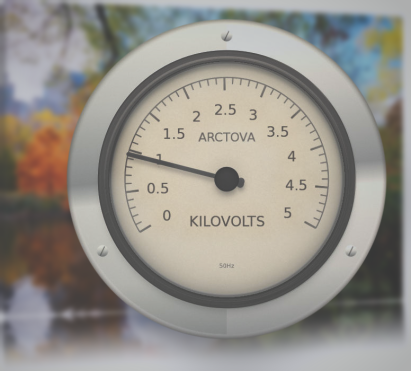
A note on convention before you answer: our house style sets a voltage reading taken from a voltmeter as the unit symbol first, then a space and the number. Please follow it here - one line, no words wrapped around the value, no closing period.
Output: kV 0.95
